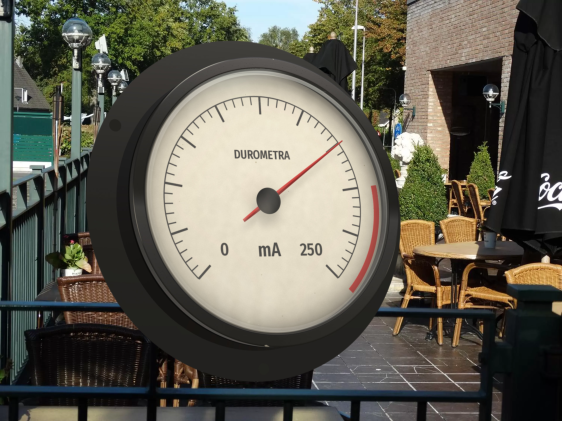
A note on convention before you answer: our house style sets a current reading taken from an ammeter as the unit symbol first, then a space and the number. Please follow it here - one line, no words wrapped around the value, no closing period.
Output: mA 175
